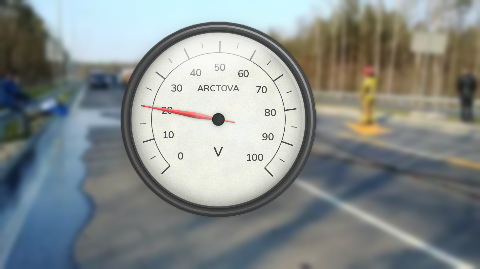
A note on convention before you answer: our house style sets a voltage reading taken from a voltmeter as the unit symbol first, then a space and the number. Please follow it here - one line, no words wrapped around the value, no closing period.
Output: V 20
